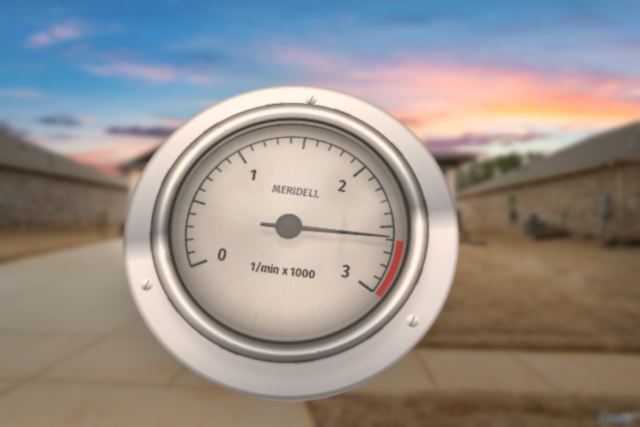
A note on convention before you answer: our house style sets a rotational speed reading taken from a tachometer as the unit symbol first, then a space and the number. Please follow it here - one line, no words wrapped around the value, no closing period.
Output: rpm 2600
